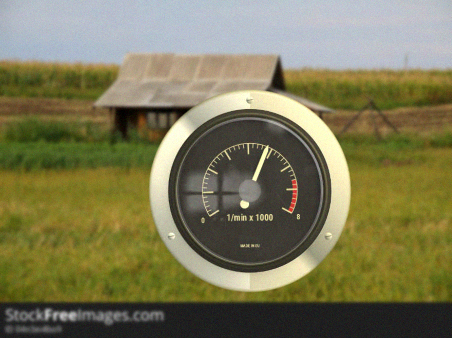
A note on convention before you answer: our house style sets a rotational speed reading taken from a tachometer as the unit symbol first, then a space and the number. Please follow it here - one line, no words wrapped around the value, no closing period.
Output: rpm 4800
